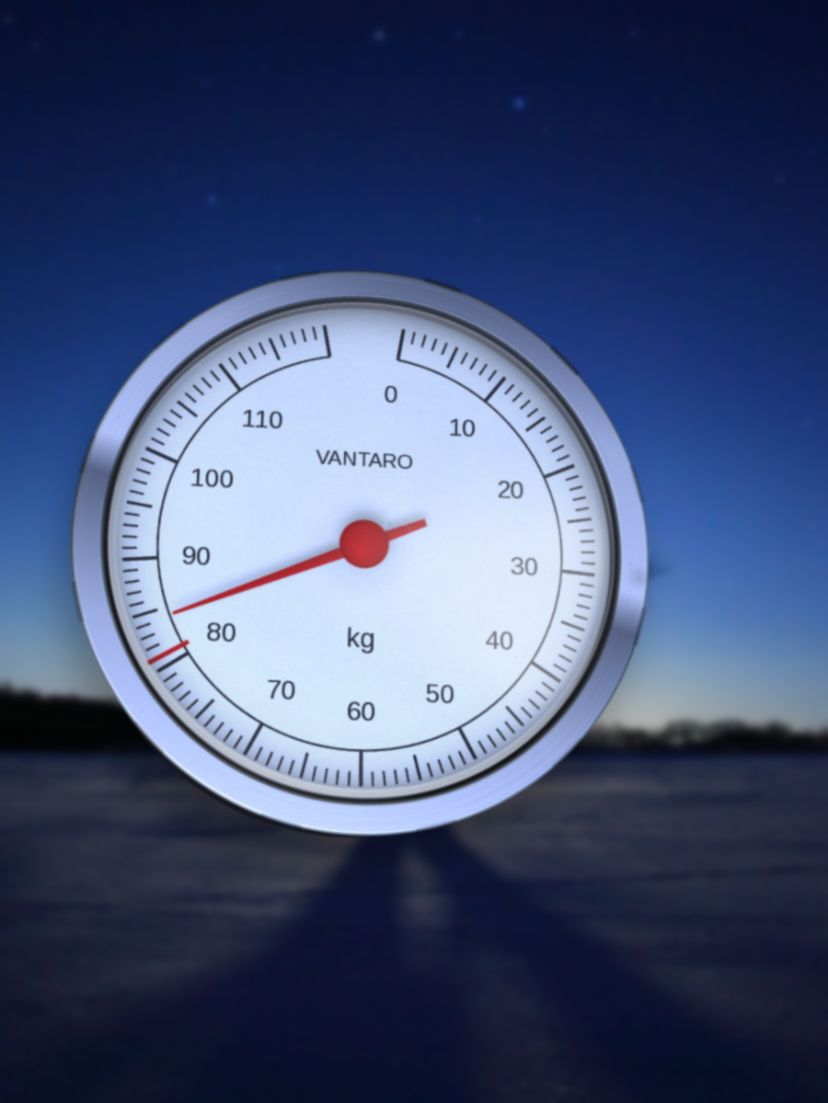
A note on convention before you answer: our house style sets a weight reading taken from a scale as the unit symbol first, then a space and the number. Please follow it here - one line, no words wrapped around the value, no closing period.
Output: kg 84
